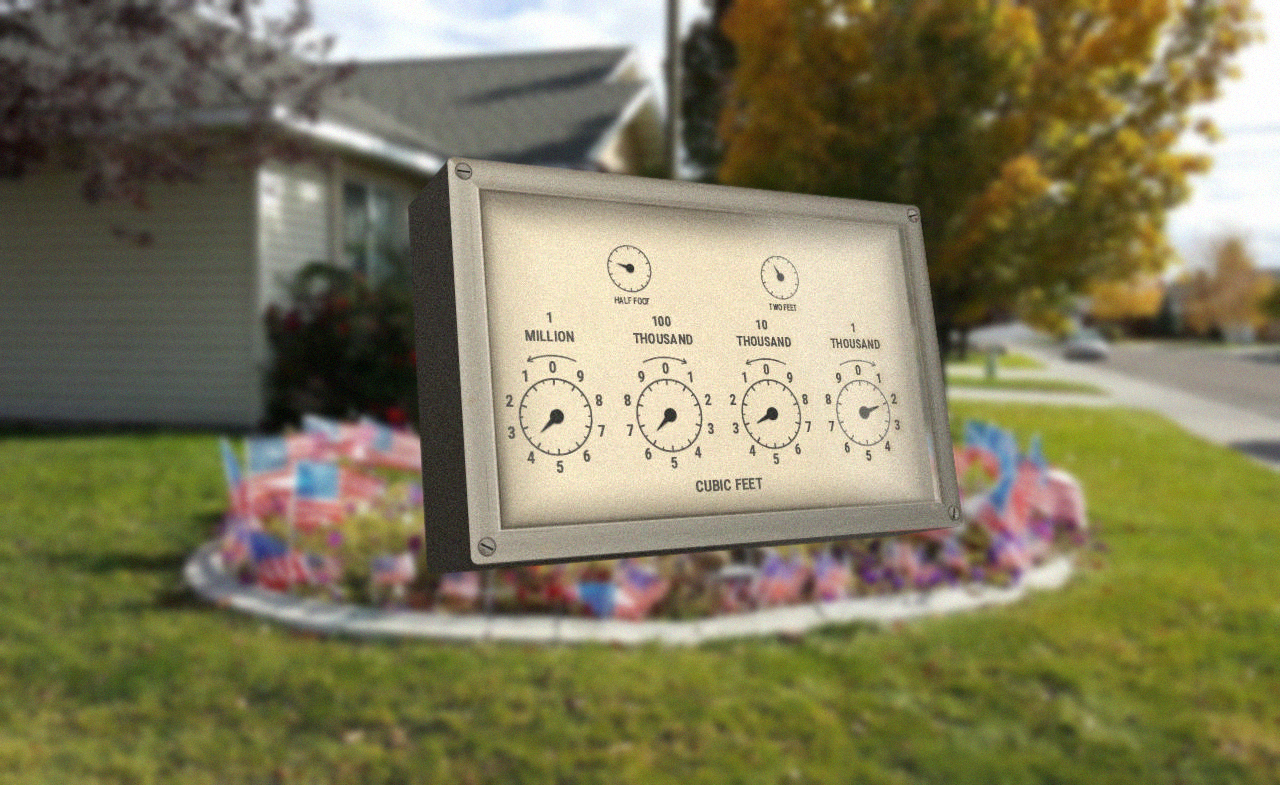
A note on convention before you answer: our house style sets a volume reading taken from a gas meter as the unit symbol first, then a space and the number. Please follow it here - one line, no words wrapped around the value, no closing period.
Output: ft³ 363200
